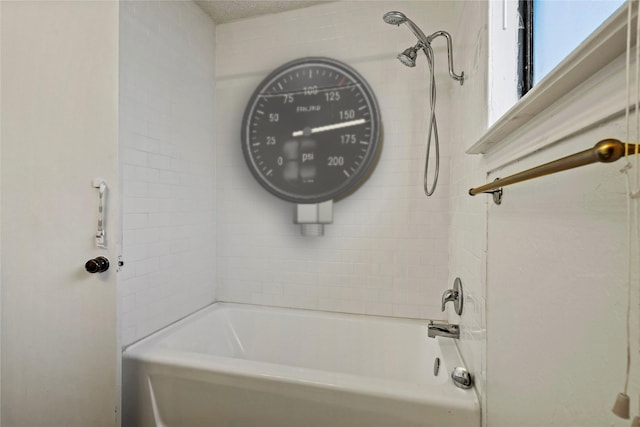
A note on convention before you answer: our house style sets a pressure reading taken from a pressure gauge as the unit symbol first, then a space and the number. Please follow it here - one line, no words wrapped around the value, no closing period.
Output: psi 160
